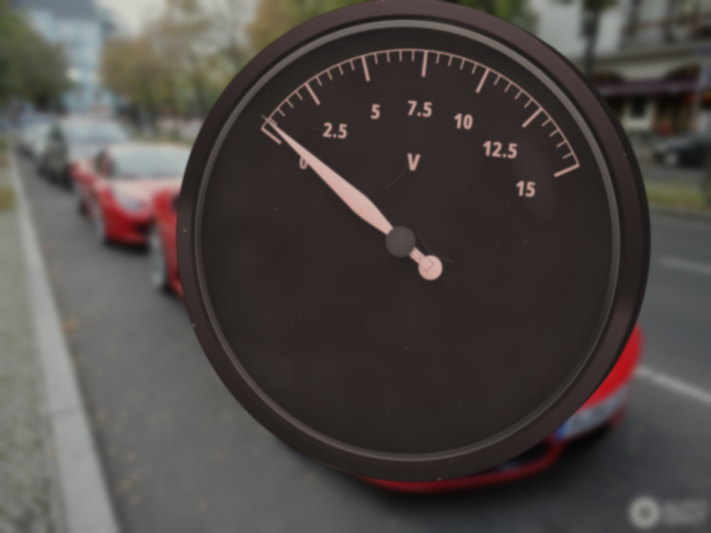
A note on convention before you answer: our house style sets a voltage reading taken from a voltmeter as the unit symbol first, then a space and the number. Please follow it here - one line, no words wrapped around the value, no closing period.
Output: V 0.5
